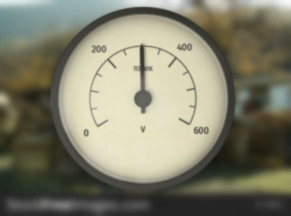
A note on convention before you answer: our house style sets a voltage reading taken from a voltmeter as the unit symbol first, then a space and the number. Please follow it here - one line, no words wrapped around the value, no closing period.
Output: V 300
